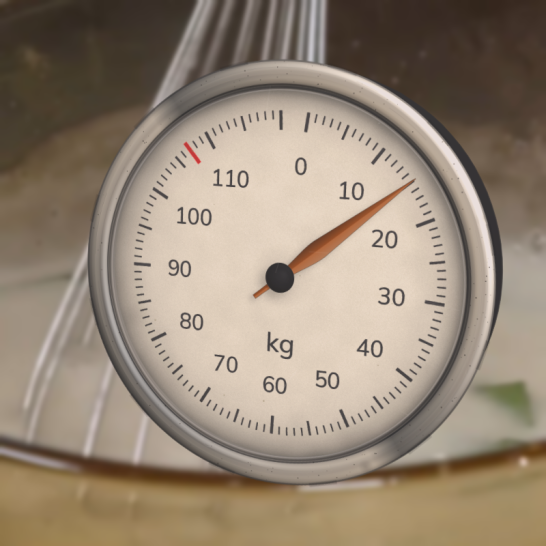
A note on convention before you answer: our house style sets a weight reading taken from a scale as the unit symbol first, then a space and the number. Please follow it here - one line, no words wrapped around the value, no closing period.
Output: kg 15
